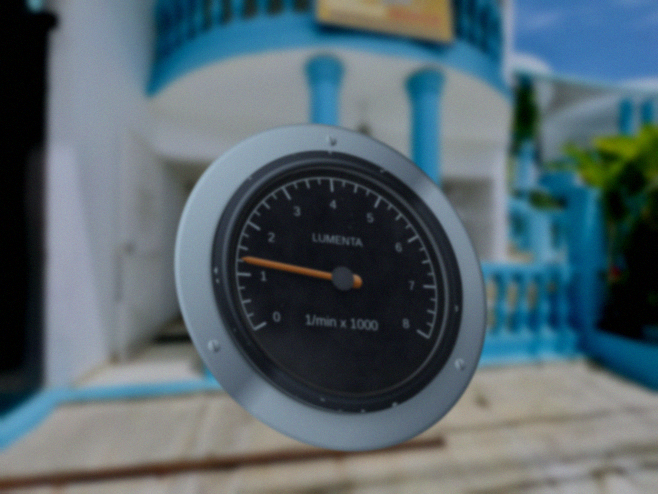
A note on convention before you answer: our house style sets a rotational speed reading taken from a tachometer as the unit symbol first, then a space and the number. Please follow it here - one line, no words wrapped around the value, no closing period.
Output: rpm 1250
